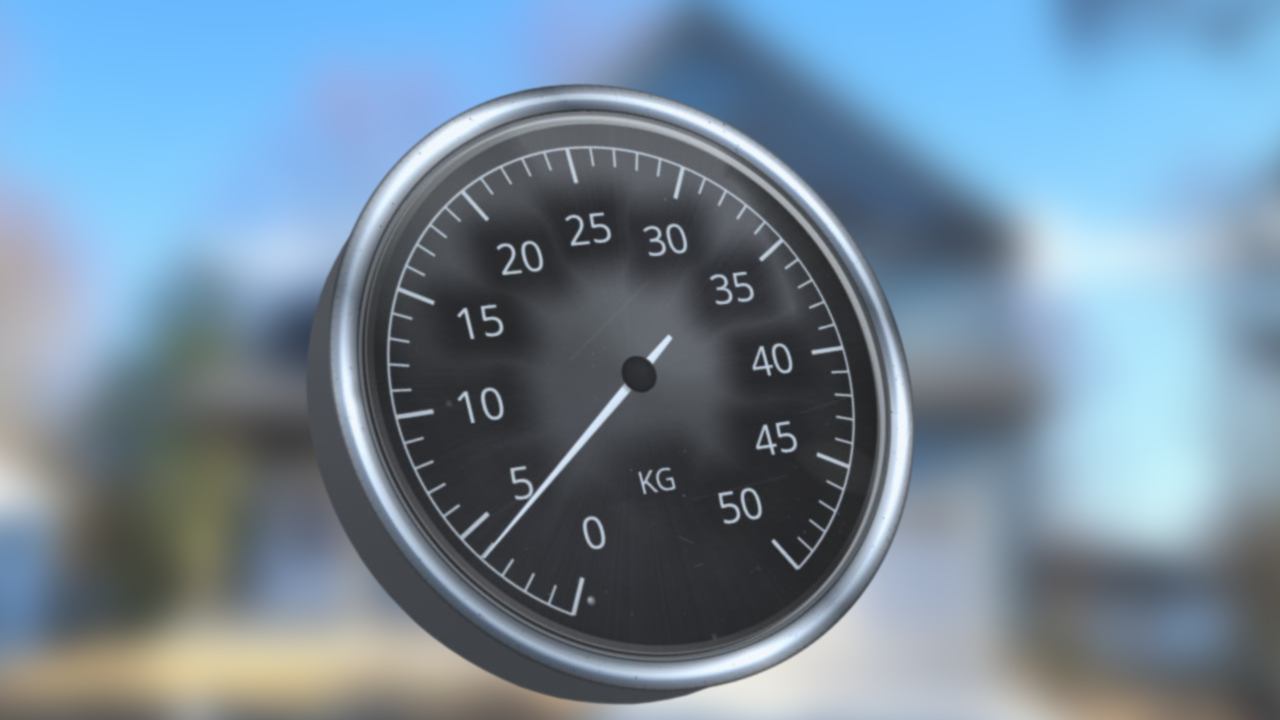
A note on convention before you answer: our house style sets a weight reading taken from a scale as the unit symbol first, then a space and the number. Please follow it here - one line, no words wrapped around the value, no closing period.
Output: kg 4
